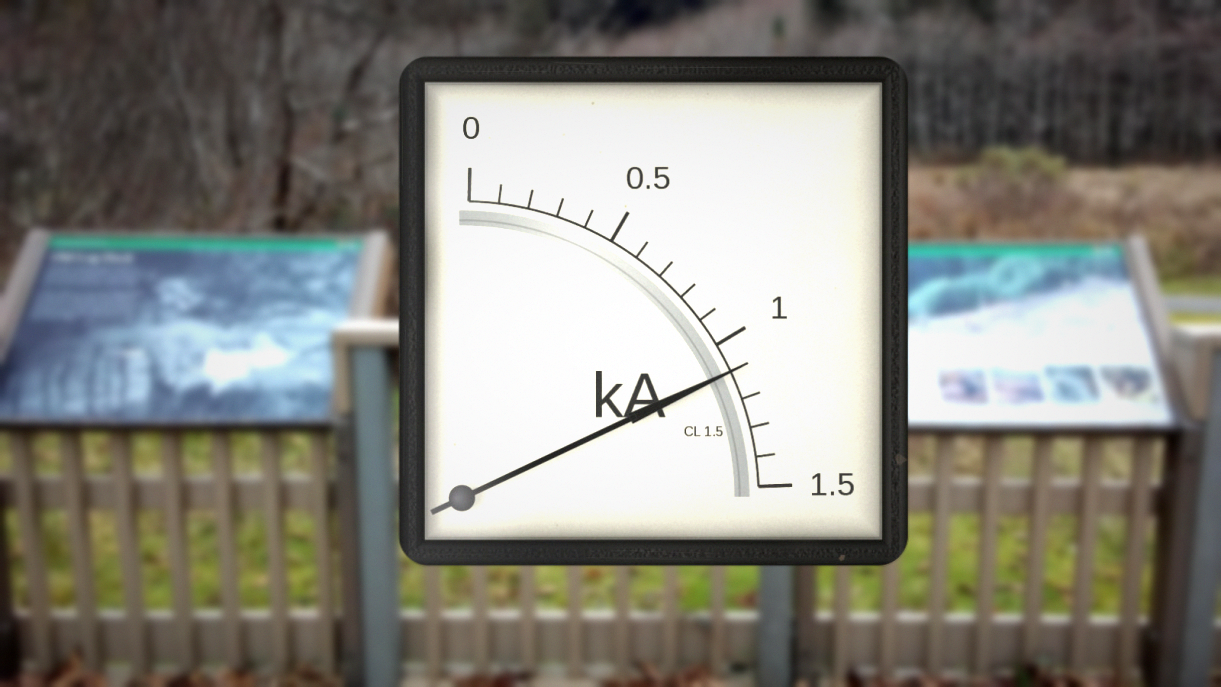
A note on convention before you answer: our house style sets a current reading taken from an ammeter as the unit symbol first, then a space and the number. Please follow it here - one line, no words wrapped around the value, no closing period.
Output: kA 1.1
